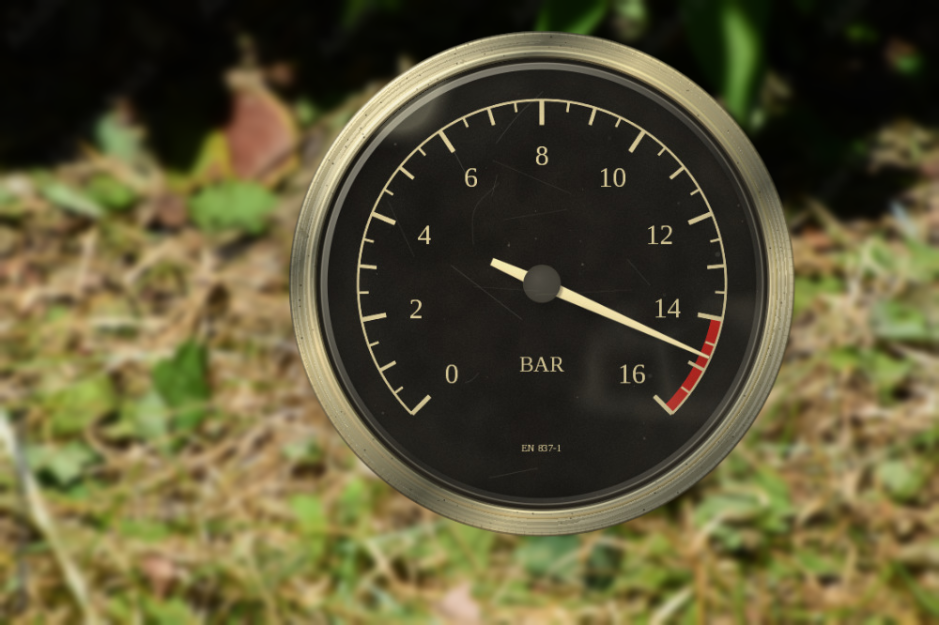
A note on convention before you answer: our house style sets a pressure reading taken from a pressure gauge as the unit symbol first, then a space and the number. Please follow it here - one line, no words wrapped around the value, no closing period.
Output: bar 14.75
